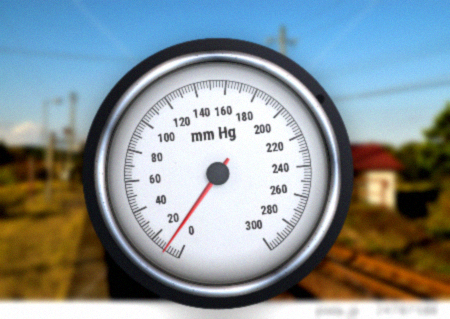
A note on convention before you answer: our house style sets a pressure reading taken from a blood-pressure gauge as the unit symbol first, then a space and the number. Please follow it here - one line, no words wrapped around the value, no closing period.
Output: mmHg 10
